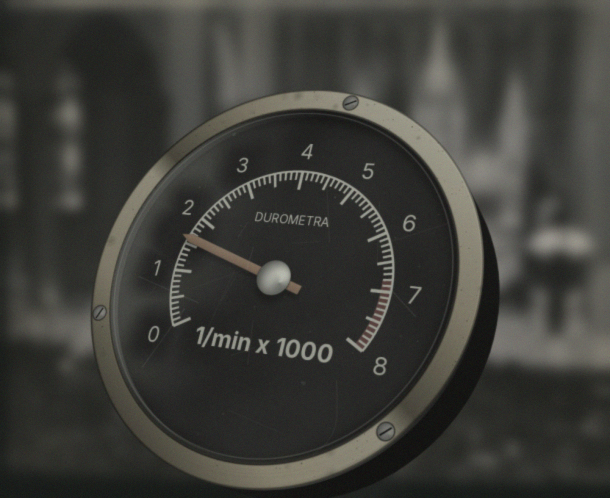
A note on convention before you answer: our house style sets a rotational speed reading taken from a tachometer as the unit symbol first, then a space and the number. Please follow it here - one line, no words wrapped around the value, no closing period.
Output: rpm 1600
